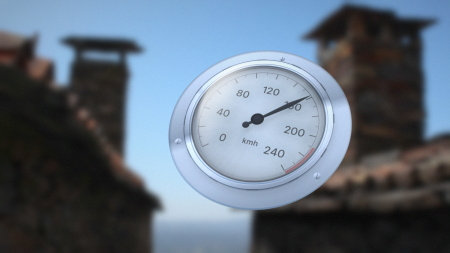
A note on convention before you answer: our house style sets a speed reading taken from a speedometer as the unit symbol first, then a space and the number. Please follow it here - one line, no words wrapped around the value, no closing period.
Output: km/h 160
